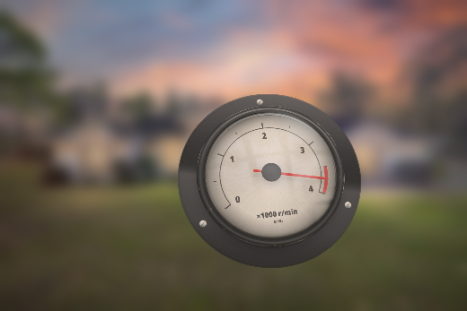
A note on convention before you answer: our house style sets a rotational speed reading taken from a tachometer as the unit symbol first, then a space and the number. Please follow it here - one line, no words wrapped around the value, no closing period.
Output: rpm 3750
